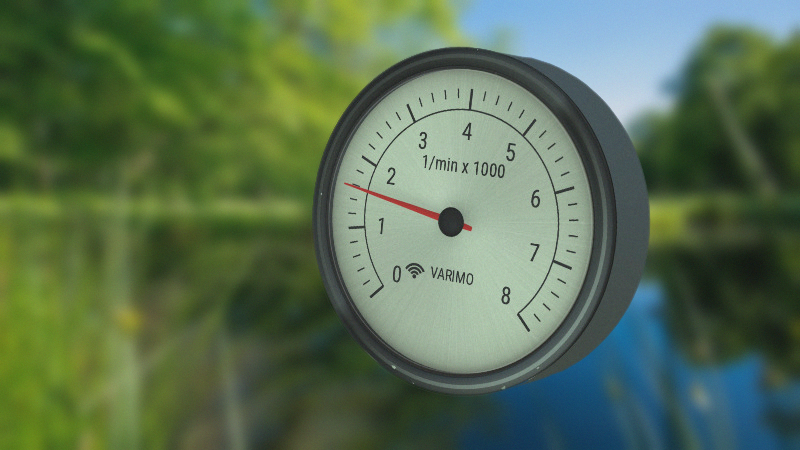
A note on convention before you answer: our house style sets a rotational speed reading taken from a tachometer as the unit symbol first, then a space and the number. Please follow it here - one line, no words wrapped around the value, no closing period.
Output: rpm 1600
